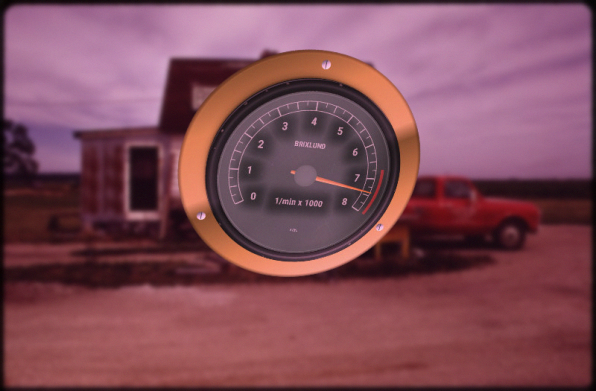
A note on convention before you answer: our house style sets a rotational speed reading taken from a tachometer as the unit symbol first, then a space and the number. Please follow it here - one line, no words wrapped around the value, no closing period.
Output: rpm 7375
